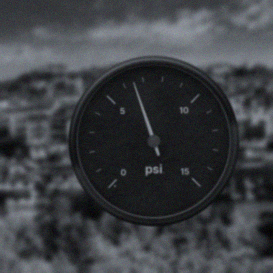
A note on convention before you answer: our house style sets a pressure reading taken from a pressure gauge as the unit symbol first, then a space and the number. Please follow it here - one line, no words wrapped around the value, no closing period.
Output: psi 6.5
